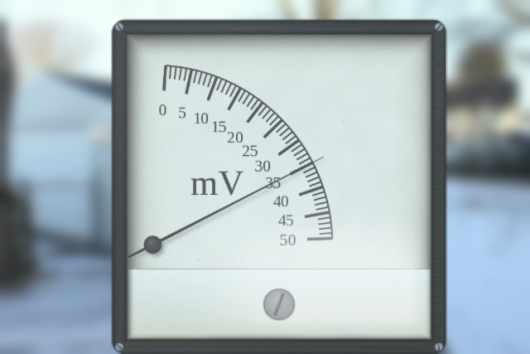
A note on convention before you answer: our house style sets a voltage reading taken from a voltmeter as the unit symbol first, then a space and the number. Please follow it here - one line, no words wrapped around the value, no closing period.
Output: mV 35
